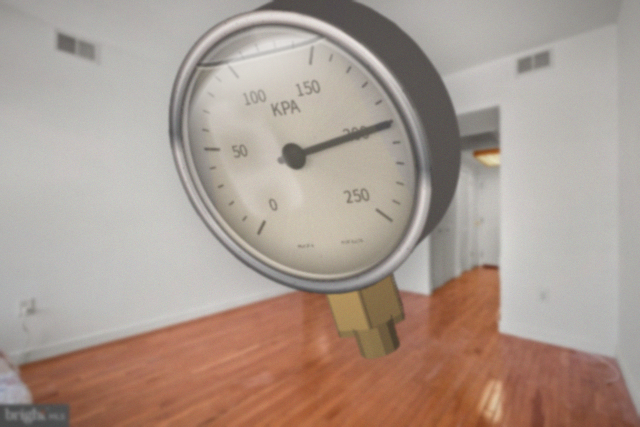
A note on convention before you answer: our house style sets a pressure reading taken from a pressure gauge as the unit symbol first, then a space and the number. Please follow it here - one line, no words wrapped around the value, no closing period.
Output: kPa 200
